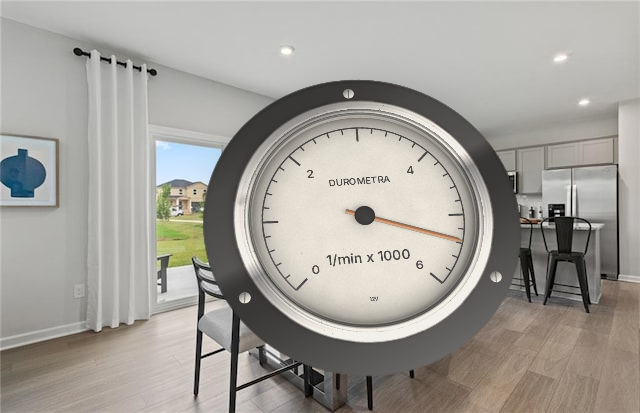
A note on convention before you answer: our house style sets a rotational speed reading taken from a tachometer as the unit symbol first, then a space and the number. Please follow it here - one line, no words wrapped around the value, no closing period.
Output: rpm 5400
